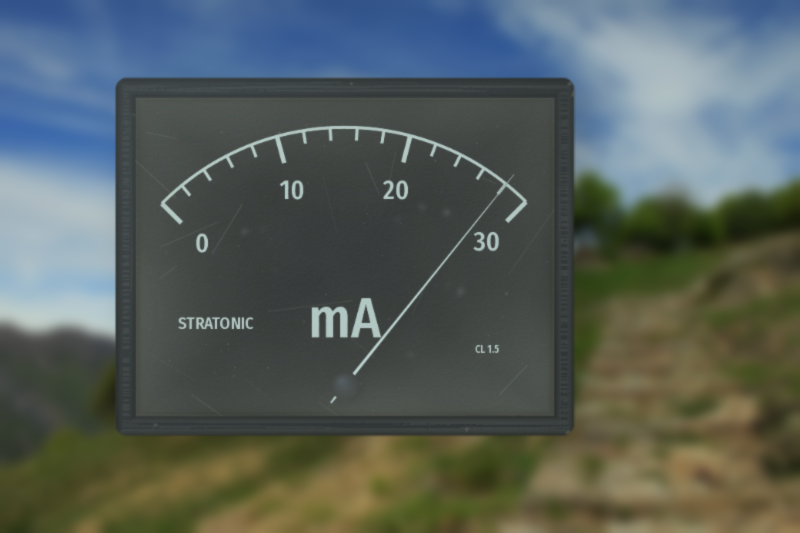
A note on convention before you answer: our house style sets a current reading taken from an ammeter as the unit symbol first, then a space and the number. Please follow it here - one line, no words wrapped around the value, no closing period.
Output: mA 28
